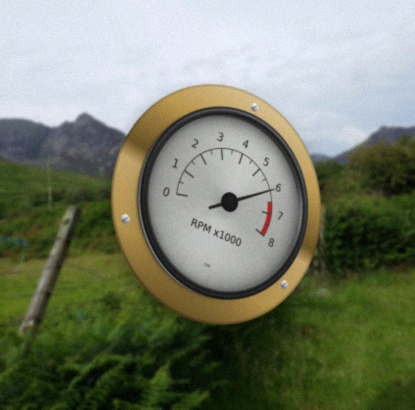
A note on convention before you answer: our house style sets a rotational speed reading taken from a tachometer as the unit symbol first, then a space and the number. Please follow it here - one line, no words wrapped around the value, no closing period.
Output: rpm 6000
